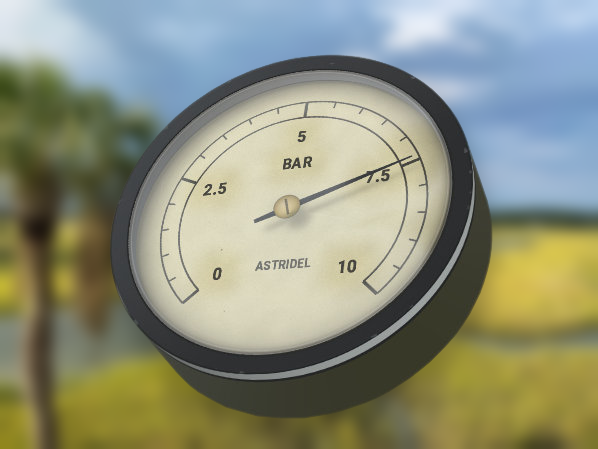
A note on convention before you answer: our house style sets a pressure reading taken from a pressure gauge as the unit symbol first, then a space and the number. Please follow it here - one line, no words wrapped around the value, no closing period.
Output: bar 7.5
